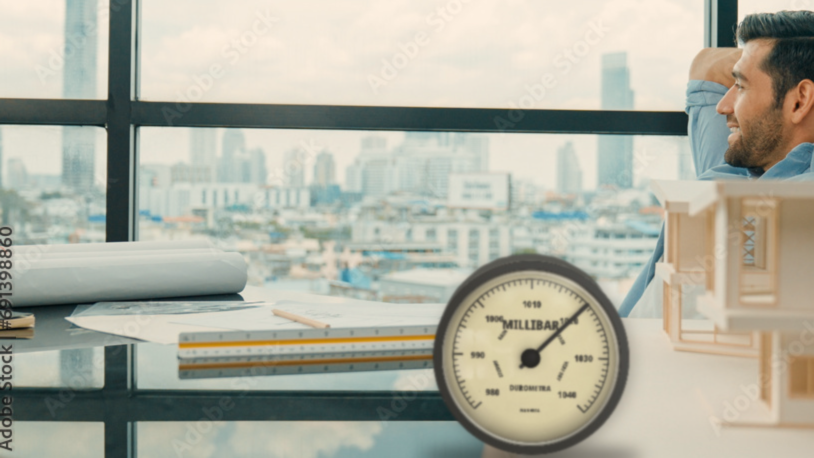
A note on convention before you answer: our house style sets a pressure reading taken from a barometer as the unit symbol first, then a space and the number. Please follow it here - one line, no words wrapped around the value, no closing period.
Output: mbar 1020
